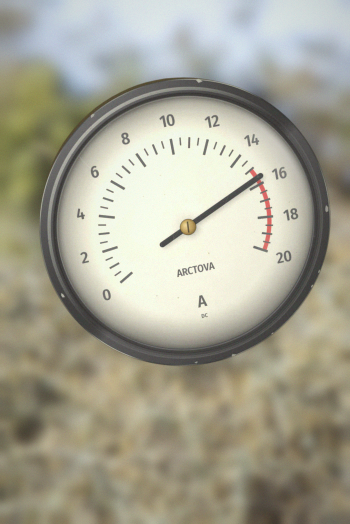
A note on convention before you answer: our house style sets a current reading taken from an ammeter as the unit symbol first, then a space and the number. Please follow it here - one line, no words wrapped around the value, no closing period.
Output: A 15.5
